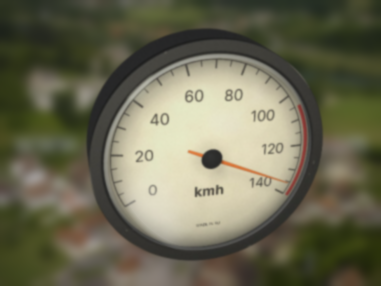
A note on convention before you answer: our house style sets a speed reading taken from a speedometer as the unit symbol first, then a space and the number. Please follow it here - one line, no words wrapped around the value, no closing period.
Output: km/h 135
